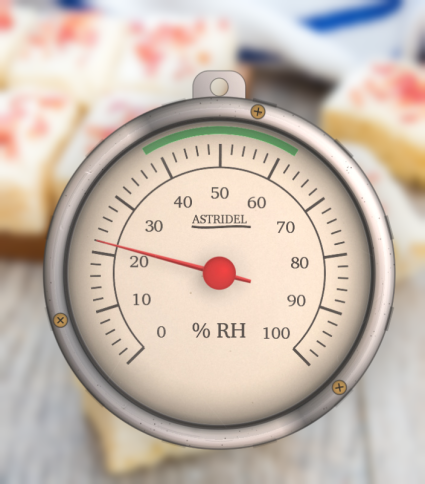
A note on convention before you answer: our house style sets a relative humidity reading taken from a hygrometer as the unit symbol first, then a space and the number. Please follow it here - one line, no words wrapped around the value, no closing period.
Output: % 22
